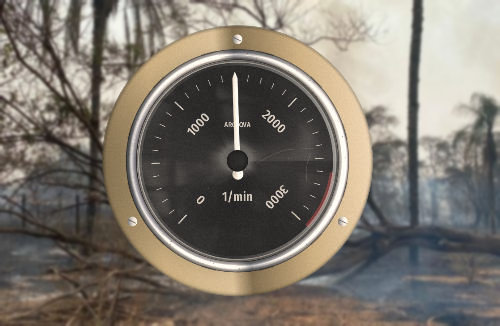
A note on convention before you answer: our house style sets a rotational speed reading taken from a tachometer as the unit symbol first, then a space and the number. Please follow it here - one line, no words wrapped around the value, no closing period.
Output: rpm 1500
